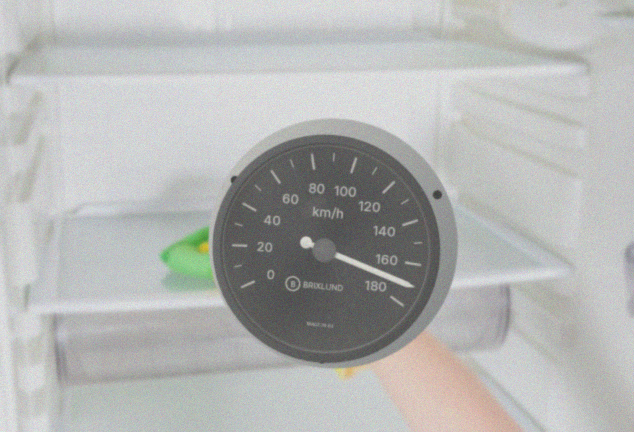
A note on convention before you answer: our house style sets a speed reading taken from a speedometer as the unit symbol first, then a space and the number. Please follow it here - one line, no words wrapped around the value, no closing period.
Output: km/h 170
